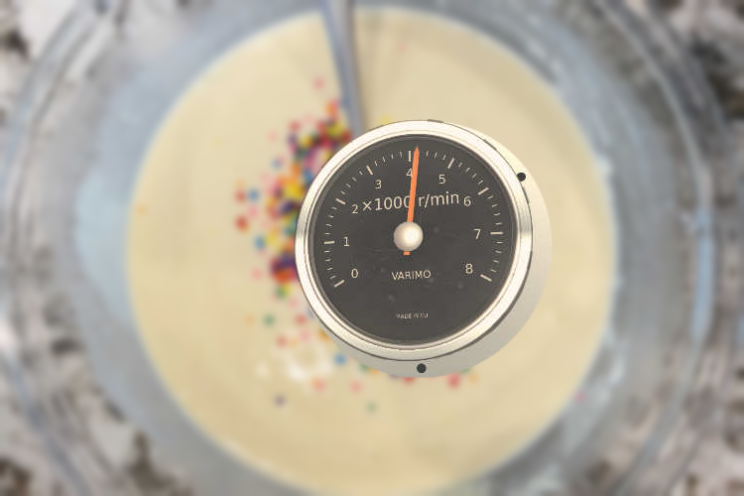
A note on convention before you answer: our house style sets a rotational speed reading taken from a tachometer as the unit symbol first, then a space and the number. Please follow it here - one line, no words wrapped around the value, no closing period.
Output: rpm 4200
